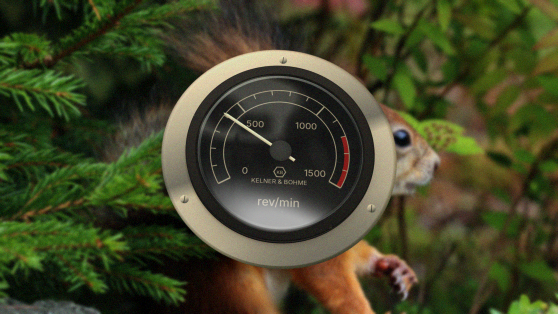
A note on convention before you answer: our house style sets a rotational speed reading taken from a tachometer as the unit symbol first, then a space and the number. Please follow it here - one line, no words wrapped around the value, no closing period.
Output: rpm 400
